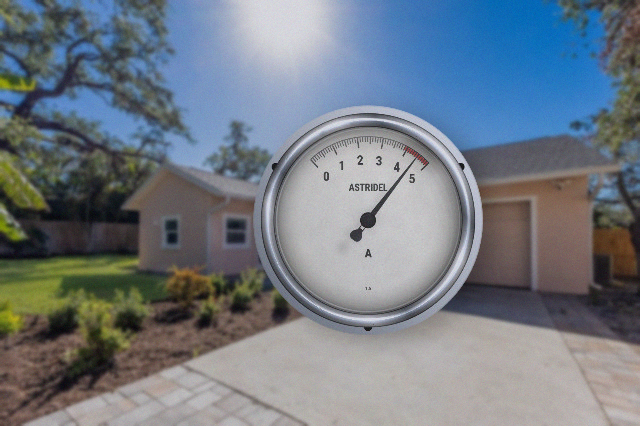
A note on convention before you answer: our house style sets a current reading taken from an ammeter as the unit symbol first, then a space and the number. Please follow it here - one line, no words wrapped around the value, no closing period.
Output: A 4.5
